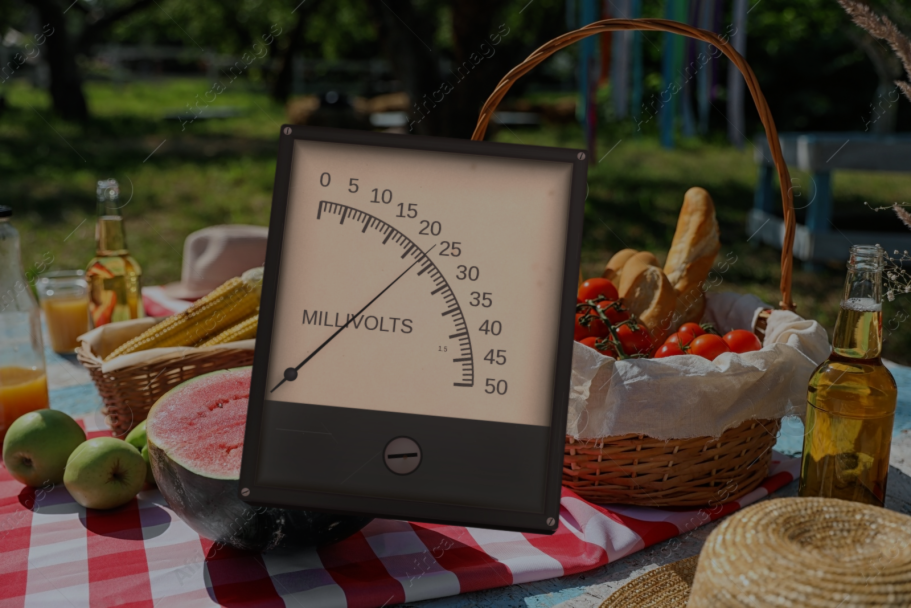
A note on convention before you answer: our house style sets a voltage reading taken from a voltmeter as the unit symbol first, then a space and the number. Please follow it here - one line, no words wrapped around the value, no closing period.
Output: mV 23
